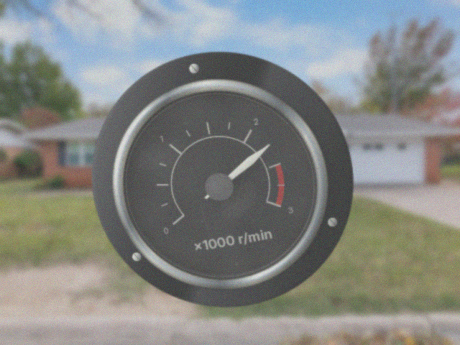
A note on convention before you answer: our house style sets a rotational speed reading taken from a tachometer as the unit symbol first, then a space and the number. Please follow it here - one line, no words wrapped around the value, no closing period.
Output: rpm 2250
